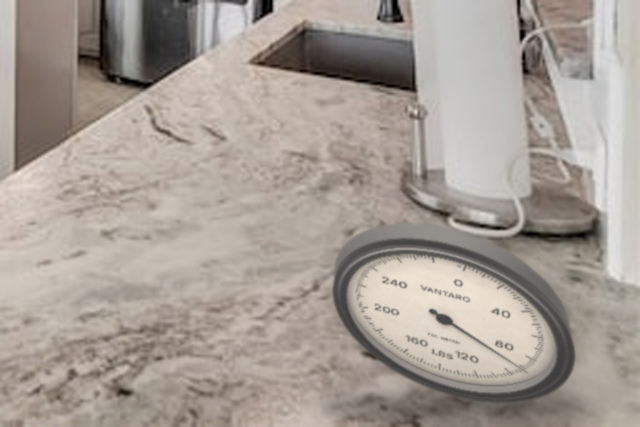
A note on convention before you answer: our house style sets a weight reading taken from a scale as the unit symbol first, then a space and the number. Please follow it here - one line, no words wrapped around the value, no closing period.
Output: lb 90
